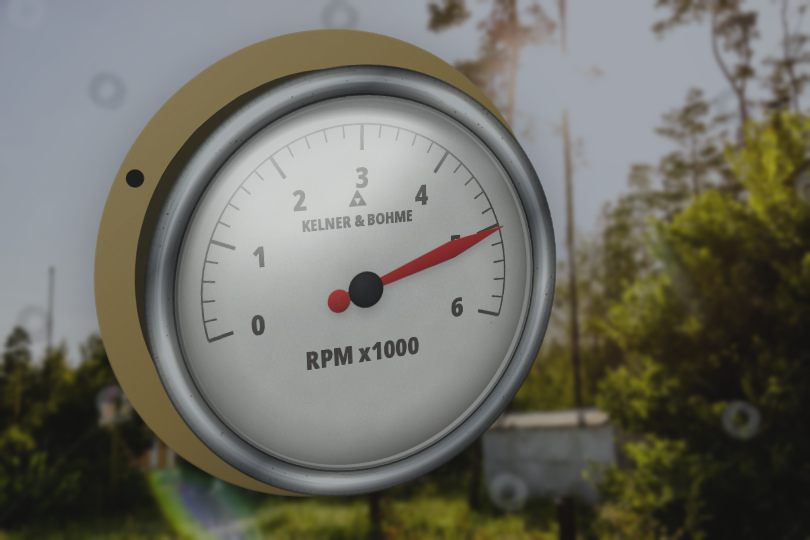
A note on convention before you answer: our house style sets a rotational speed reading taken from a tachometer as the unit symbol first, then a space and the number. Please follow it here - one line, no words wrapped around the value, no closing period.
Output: rpm 5000
